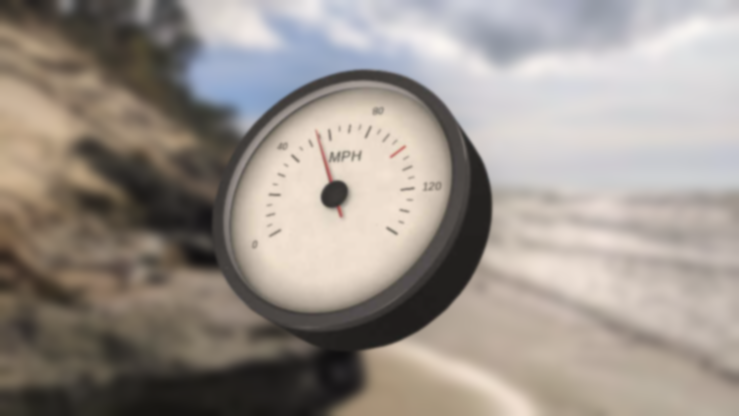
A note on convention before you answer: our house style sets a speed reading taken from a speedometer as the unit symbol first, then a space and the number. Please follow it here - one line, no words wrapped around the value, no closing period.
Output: mph 55
